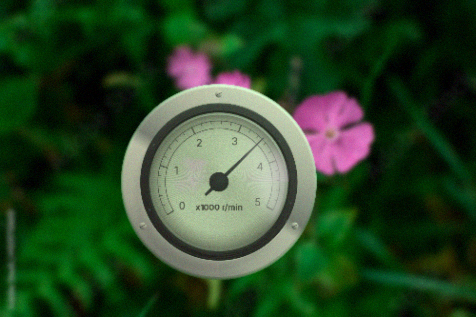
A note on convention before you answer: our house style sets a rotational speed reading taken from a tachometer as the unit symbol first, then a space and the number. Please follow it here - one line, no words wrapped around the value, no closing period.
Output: rpm 3500
